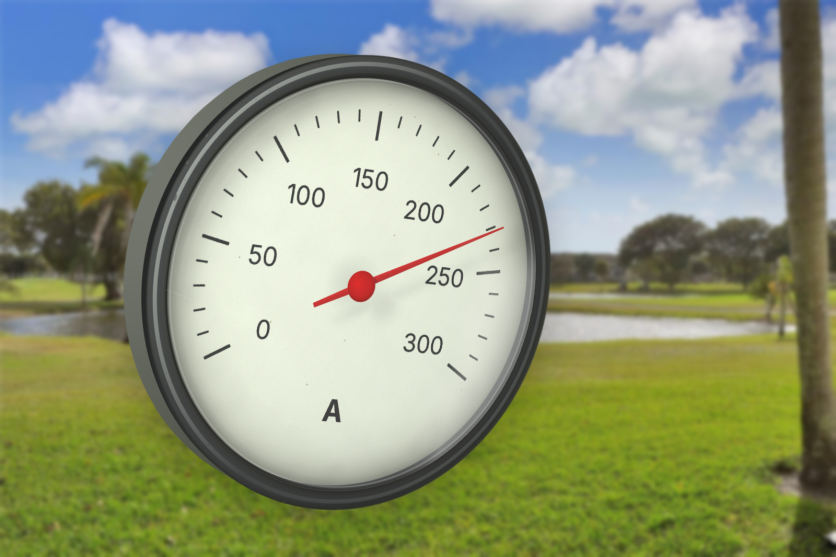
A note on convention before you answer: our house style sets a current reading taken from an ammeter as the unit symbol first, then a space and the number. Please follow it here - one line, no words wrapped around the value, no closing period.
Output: A 230
